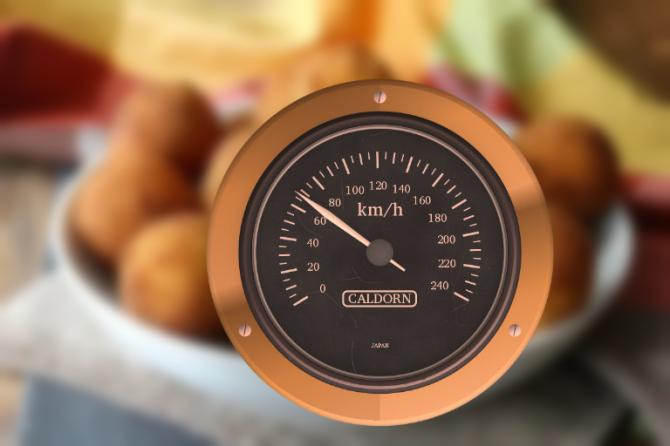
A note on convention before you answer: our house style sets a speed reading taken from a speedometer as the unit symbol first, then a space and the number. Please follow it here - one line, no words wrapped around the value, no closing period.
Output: km/h 67.5
